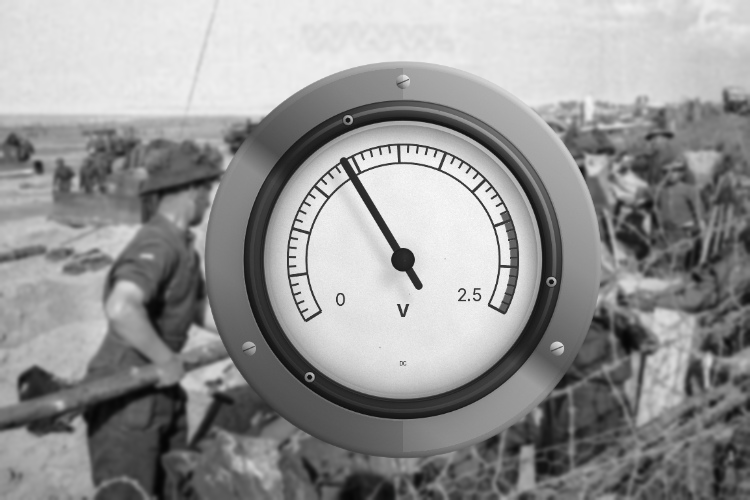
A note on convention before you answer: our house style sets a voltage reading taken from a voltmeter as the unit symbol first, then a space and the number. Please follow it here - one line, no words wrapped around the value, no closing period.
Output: V 0.95
